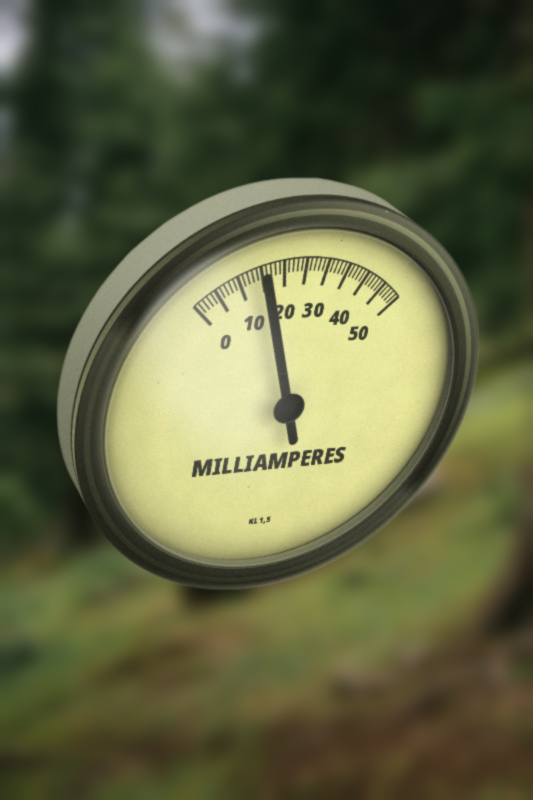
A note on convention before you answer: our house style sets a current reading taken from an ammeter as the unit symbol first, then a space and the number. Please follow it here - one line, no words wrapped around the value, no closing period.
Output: mA 15
